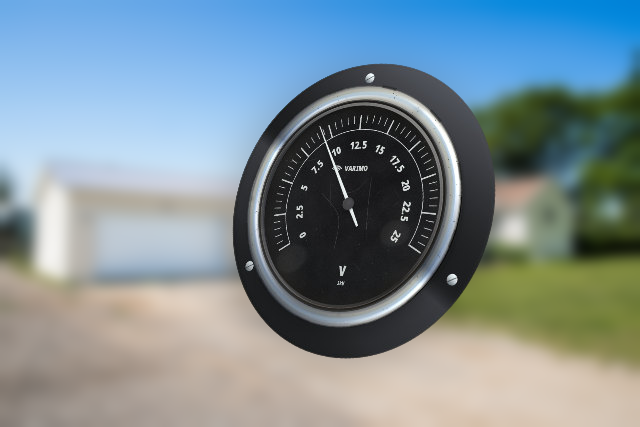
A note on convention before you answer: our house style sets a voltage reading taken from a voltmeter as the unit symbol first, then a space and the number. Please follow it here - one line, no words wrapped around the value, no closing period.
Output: V 9.5
